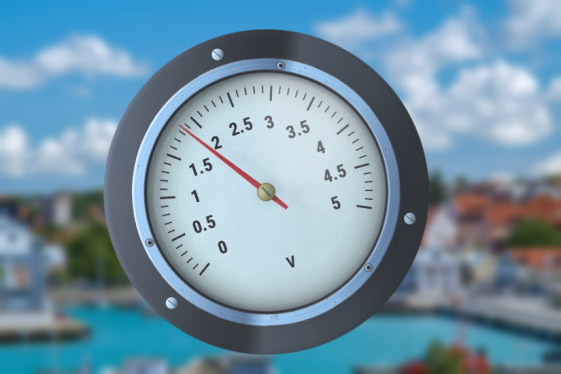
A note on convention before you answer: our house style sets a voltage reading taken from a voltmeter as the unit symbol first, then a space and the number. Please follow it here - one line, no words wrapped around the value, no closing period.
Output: V 1.85
